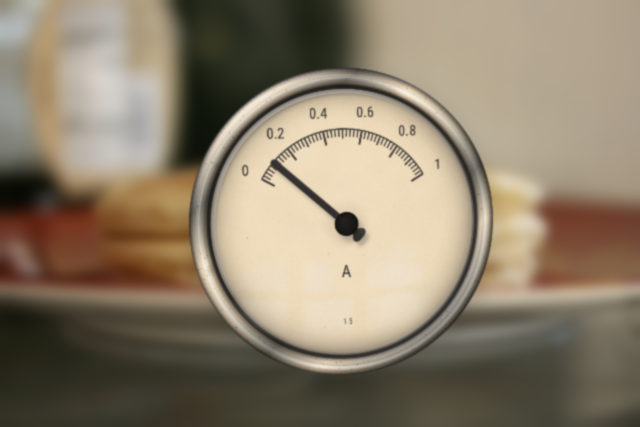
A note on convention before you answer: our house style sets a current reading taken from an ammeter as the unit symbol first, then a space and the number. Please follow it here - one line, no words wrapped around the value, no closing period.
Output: A 0.1
